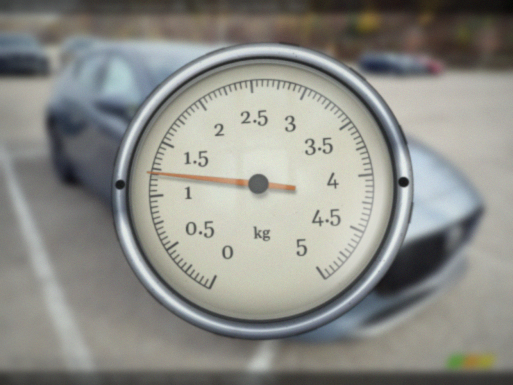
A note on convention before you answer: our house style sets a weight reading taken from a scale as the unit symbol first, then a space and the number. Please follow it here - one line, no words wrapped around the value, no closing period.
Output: kg 1.2
